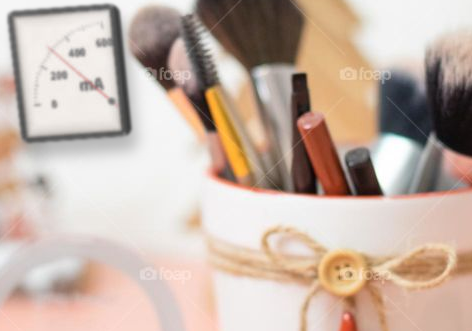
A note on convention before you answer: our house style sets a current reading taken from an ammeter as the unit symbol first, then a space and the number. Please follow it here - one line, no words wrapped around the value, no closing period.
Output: mA 300
